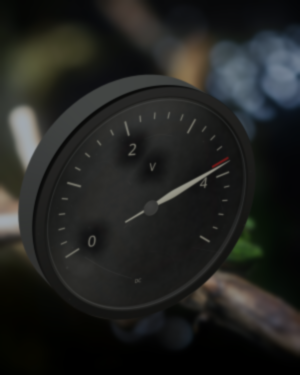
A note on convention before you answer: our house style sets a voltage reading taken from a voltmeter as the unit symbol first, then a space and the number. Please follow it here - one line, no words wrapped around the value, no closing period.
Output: V 3.8
